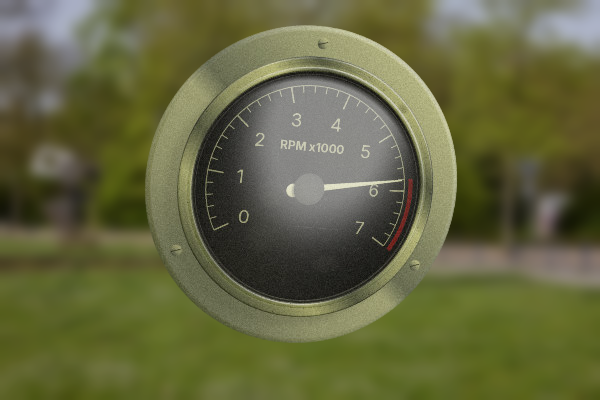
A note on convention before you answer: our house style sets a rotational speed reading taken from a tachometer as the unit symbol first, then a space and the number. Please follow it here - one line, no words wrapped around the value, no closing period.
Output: rpm 5800
